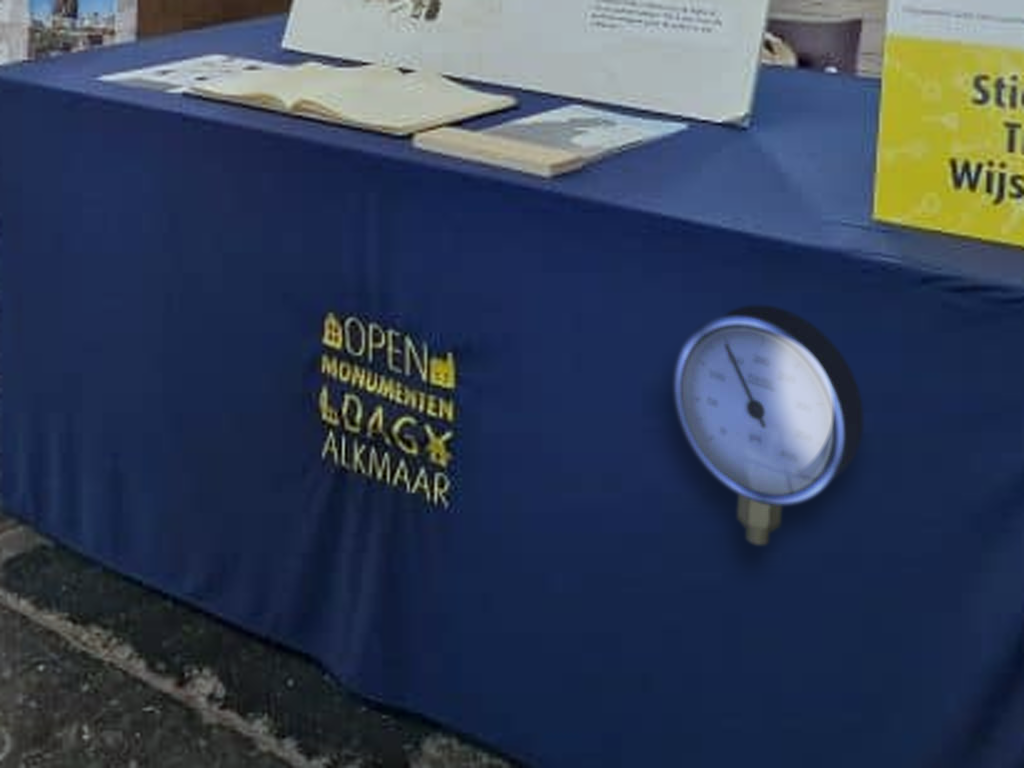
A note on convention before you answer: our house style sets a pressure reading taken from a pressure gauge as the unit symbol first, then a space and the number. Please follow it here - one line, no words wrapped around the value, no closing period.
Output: psi 150
